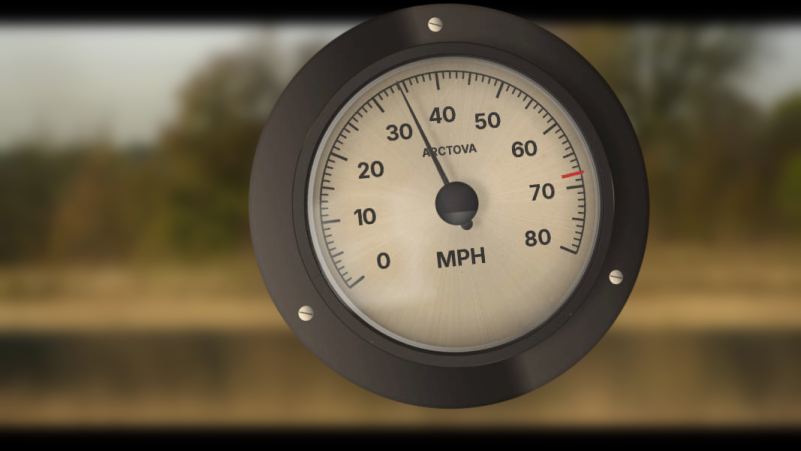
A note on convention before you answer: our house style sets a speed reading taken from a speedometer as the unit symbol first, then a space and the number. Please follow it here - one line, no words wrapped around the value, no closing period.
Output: mph 34
